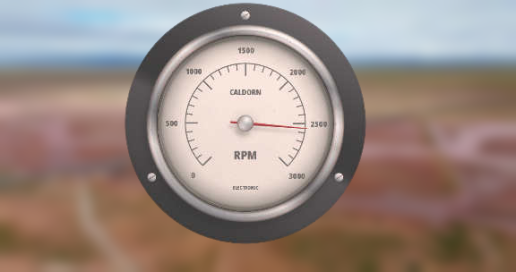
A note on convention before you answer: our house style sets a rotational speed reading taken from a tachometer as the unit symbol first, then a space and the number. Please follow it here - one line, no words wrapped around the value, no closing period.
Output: rpm 2550
